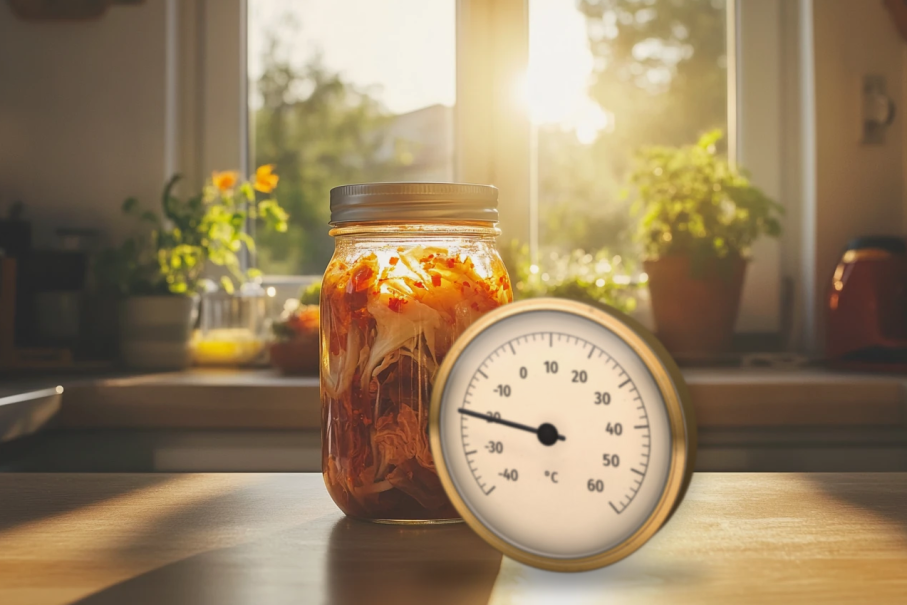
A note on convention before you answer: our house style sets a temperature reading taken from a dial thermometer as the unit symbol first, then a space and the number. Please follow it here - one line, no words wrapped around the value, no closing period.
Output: °C -20
